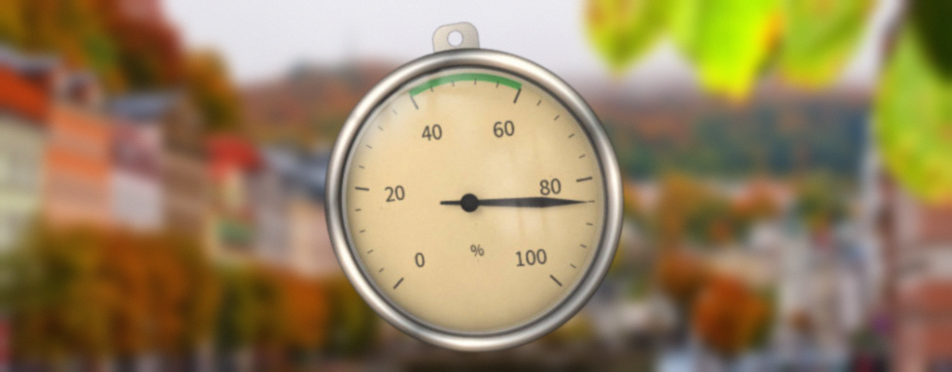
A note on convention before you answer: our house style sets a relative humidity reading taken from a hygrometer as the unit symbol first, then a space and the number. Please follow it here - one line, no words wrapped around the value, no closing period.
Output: % 84
